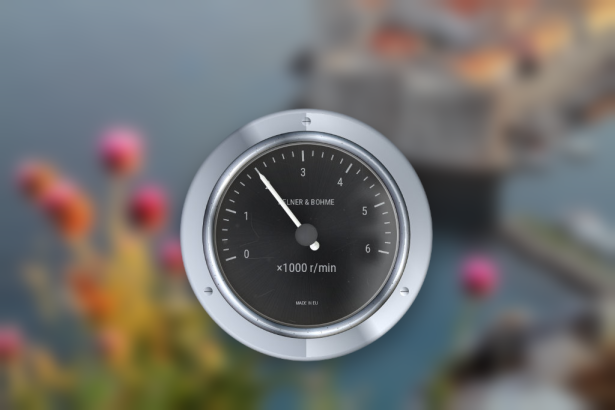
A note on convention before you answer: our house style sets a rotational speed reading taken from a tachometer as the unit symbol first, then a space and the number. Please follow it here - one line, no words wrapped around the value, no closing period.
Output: rpm 2000
